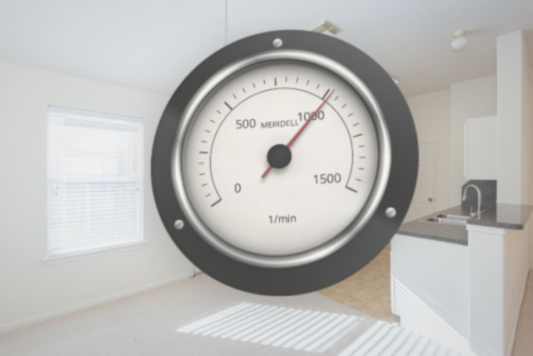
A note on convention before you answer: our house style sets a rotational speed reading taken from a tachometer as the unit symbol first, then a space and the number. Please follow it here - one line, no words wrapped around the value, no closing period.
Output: rpm 1025
